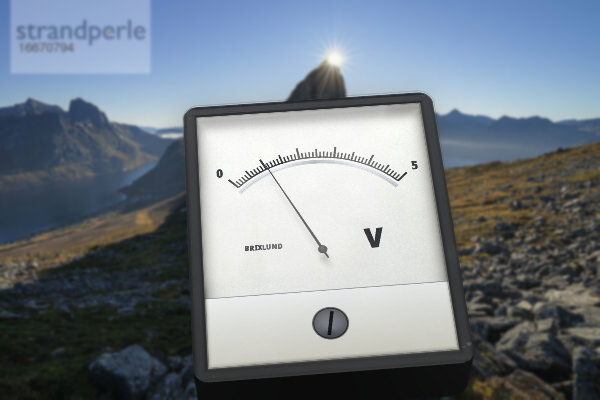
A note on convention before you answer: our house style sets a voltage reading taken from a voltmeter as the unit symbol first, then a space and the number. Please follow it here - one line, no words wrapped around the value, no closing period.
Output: V 1
